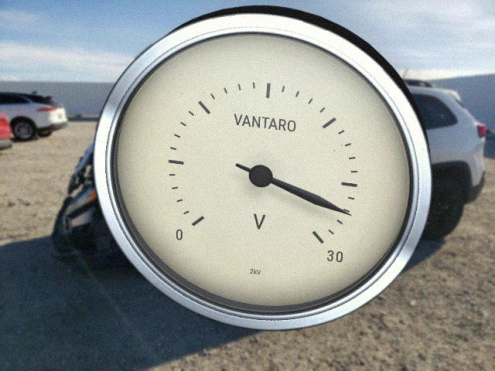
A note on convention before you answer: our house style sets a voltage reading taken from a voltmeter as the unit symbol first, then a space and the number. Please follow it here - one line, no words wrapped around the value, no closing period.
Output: V 27
